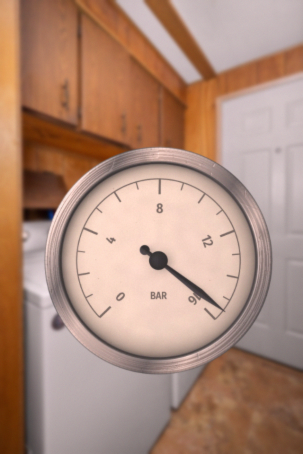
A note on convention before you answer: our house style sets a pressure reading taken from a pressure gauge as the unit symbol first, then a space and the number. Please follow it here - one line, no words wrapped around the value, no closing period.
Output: bar 15.5
